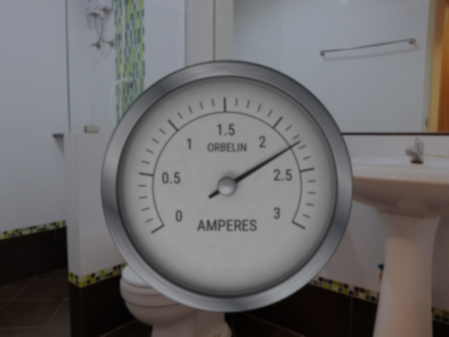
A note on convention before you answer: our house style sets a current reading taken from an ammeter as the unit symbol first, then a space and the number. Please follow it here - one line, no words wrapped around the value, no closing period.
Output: A 2.25
